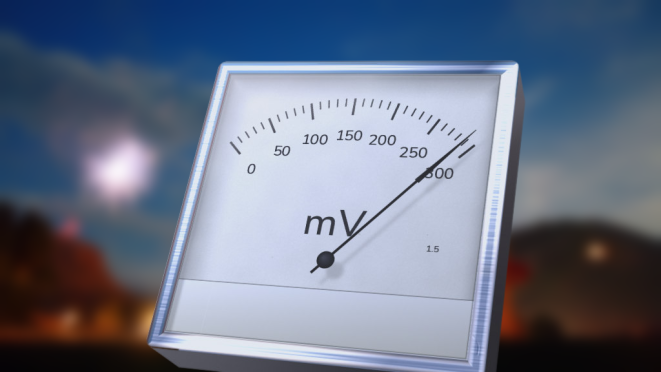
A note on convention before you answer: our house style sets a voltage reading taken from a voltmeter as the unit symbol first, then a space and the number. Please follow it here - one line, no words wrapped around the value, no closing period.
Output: mV 290
